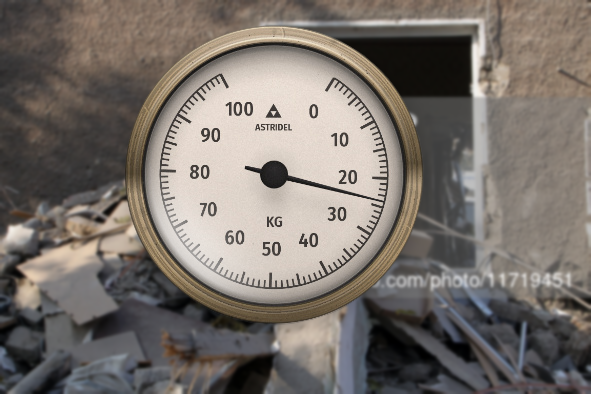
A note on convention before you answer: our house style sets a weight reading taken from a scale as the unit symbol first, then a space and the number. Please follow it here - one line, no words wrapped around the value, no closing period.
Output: kg 24
